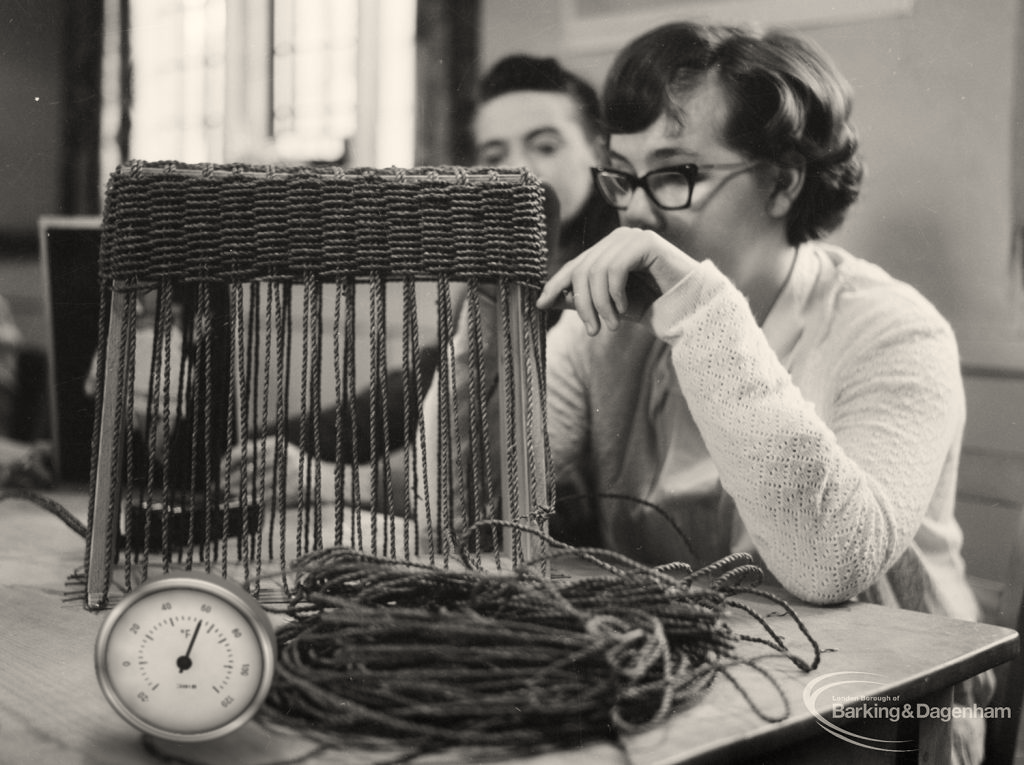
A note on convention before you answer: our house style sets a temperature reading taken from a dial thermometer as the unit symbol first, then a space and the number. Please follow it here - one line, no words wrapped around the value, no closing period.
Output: °F 60
